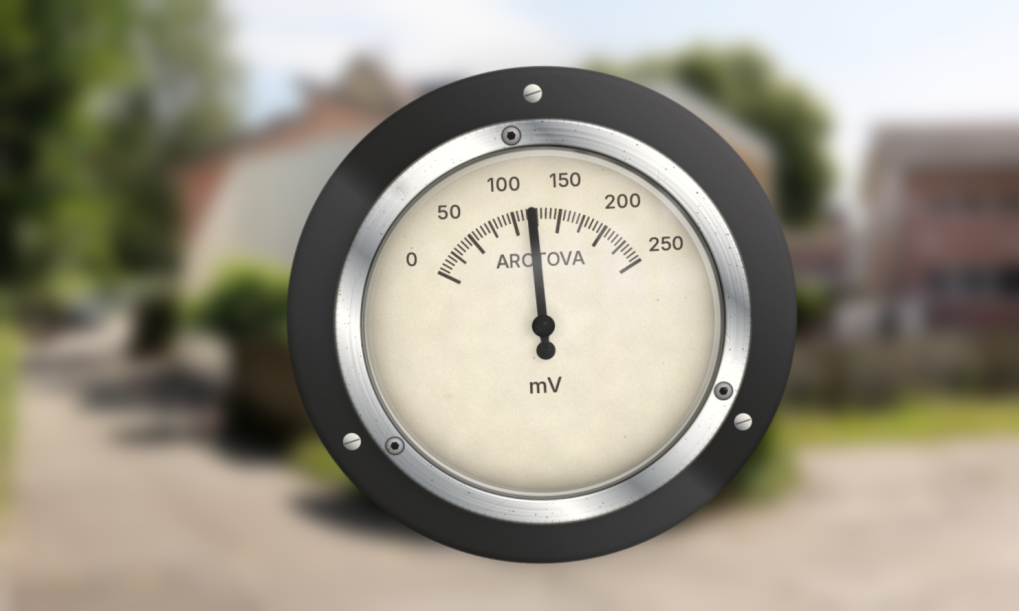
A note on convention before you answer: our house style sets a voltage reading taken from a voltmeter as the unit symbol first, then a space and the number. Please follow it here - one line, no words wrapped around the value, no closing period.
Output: mV 120
